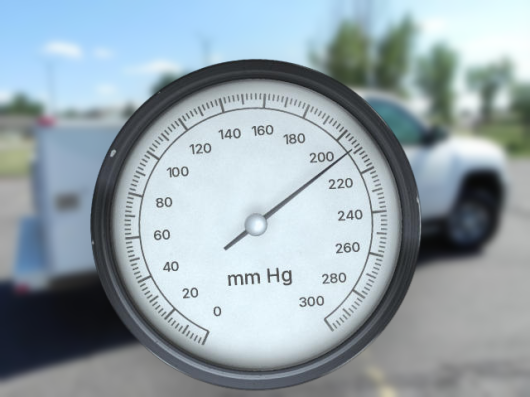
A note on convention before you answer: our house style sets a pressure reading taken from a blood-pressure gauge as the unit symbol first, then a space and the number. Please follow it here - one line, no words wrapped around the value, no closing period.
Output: mmHg 208
